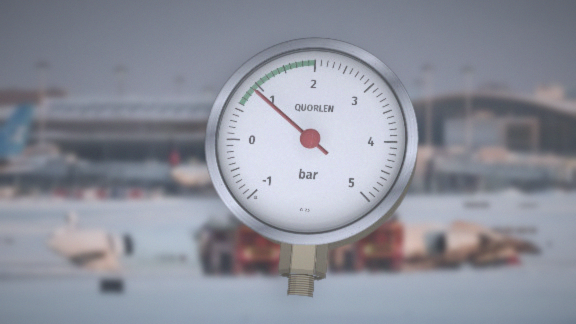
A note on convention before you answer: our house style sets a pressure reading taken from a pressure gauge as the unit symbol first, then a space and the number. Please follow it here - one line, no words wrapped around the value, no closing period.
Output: bar 0.9
